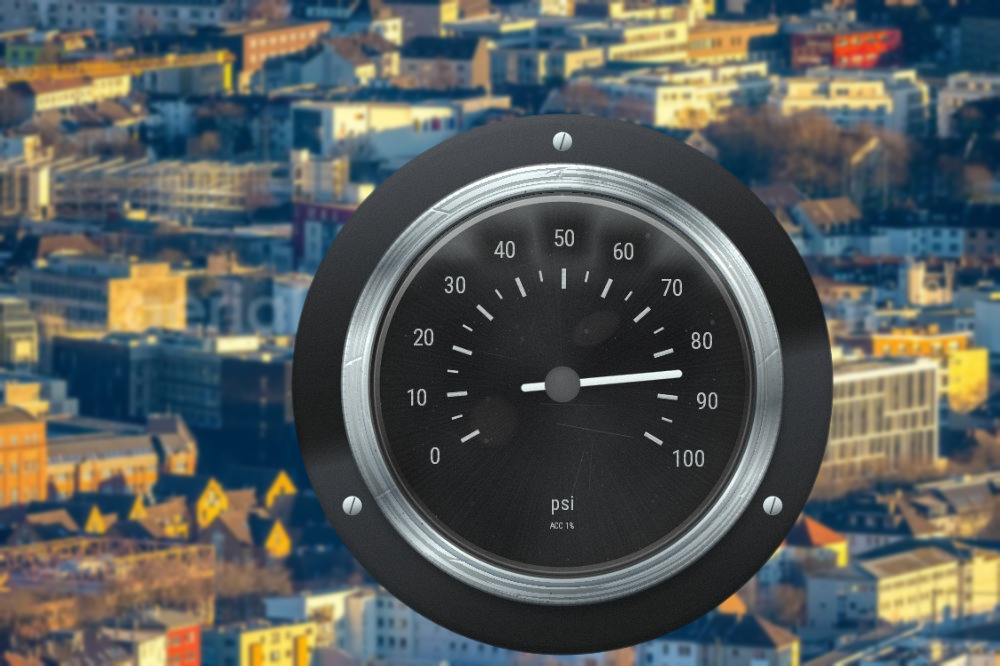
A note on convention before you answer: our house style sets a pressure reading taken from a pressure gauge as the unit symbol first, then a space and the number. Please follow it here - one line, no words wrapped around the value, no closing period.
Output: psi 85
